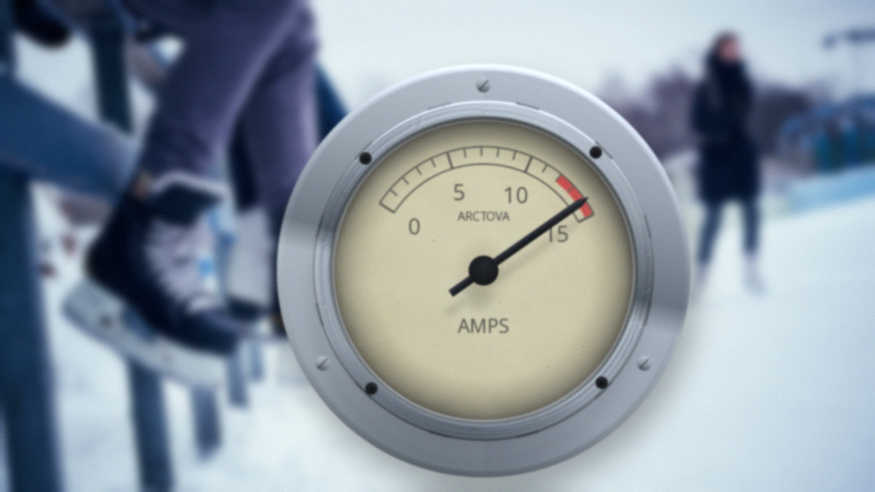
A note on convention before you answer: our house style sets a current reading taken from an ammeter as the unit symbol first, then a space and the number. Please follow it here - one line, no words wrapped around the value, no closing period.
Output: A 14
